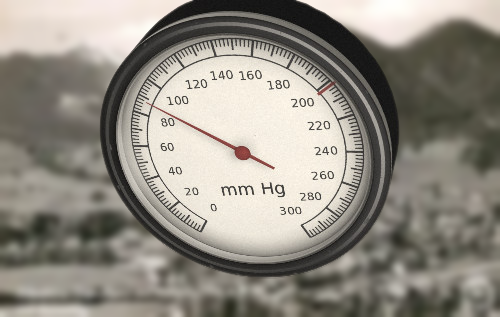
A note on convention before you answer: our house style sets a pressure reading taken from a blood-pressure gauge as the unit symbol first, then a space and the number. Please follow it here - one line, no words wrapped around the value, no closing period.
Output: mmHg 90
